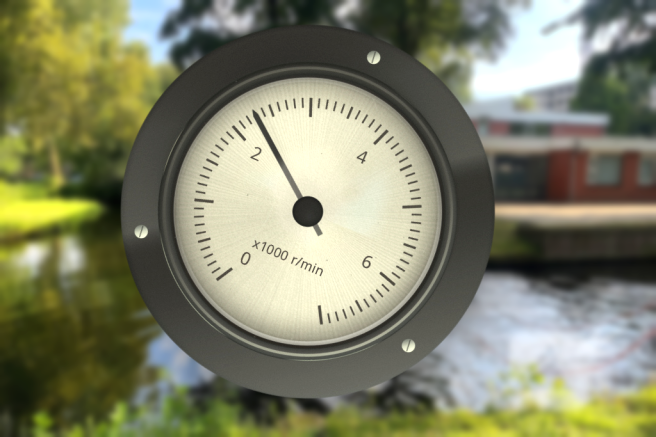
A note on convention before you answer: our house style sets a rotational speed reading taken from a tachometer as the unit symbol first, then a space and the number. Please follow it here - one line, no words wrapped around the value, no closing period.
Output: rpm 2300
